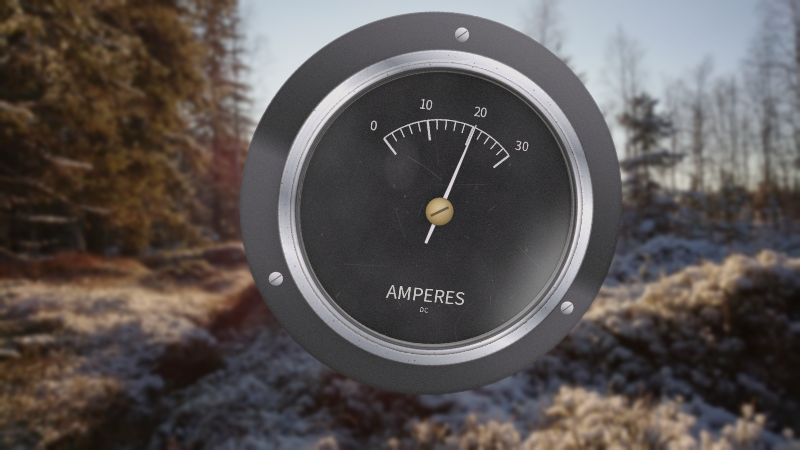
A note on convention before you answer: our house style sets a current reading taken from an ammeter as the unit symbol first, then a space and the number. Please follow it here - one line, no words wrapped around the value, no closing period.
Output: A 20
